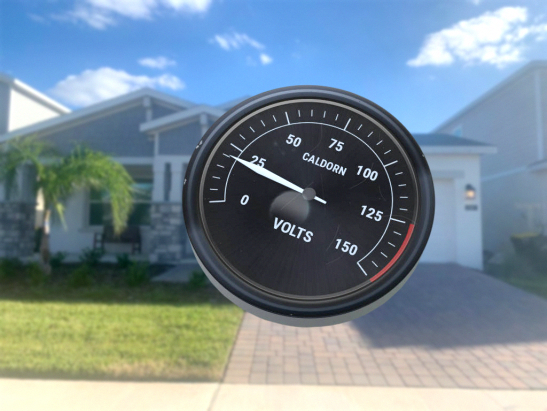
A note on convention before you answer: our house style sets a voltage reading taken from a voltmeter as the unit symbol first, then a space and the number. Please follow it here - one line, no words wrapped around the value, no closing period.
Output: V 20
